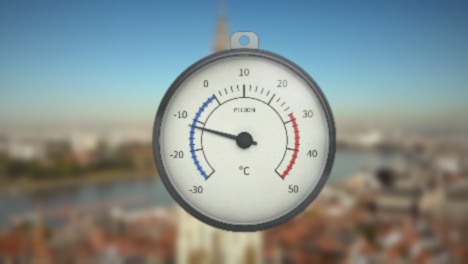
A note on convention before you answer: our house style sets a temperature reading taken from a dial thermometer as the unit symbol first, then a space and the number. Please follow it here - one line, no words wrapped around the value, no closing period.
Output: °C -12
